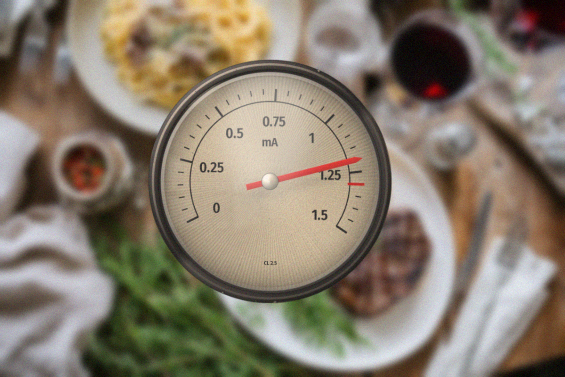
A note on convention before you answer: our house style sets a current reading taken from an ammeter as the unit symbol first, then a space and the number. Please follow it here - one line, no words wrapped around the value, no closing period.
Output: mA 1.2
